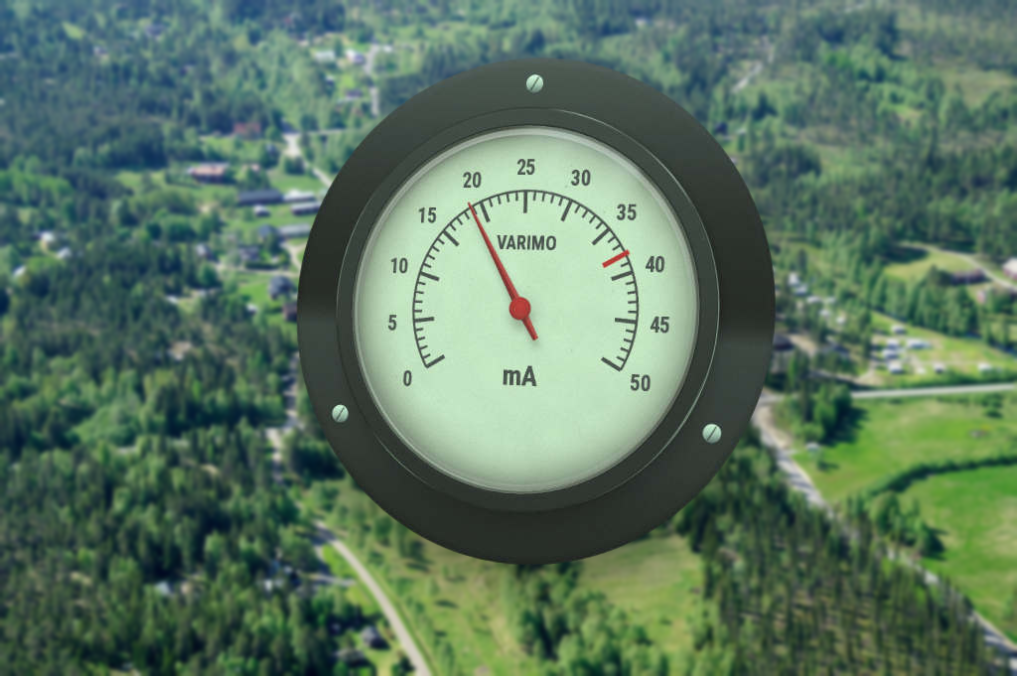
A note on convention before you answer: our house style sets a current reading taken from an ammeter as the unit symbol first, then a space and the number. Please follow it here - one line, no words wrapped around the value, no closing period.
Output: mA 19
